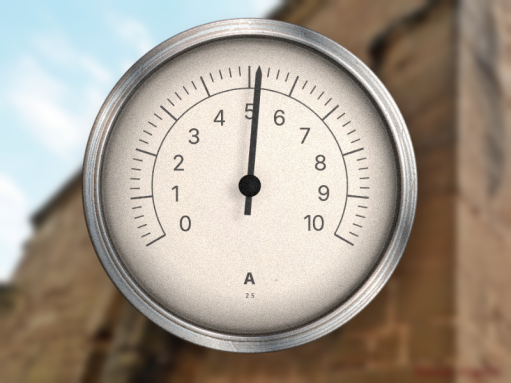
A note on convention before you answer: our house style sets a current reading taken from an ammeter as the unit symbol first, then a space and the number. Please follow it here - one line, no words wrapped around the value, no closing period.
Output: A 5.2
